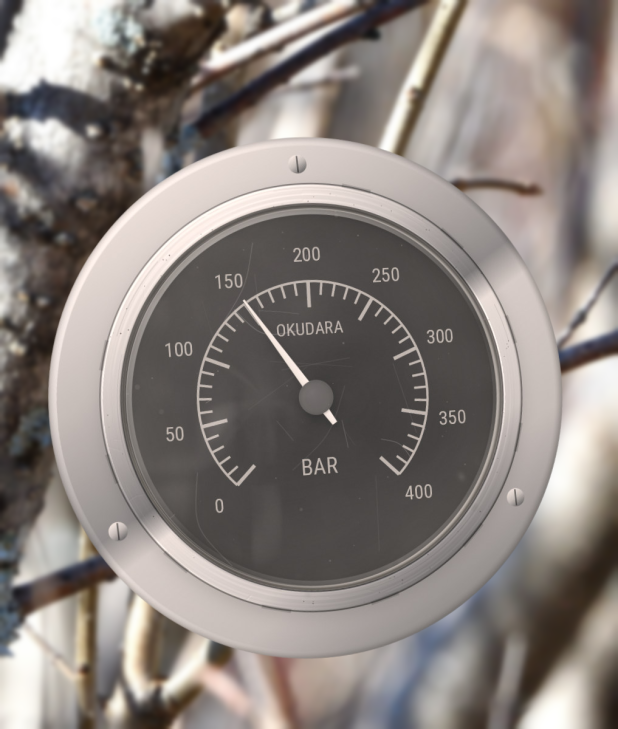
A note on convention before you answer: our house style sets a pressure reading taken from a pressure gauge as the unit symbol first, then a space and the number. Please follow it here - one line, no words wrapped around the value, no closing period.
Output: bar 150
